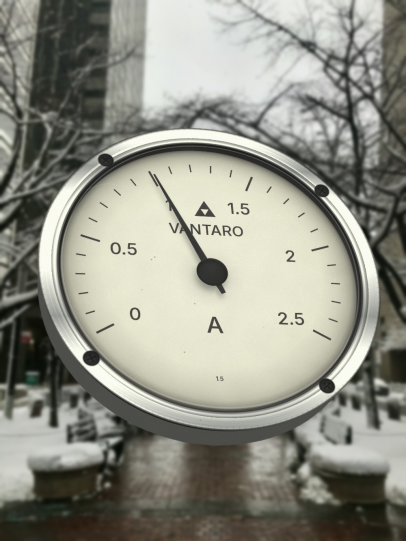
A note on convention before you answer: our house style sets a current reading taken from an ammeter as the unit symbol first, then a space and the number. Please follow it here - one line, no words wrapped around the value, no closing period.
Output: A 1
